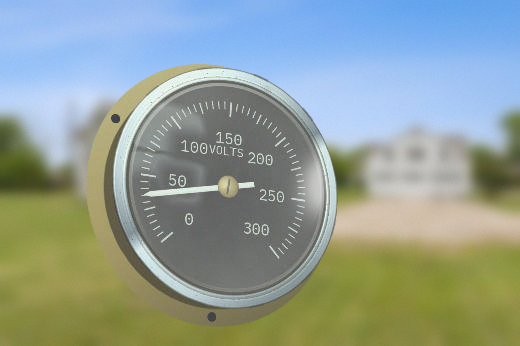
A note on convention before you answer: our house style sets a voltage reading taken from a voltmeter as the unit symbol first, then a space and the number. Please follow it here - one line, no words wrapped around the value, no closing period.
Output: V 35
